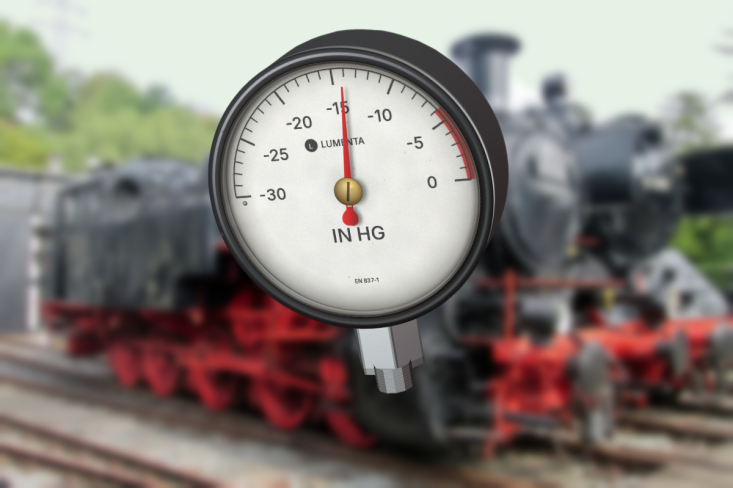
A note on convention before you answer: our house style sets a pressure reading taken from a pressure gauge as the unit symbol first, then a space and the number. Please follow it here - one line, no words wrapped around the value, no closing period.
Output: inHg -14
